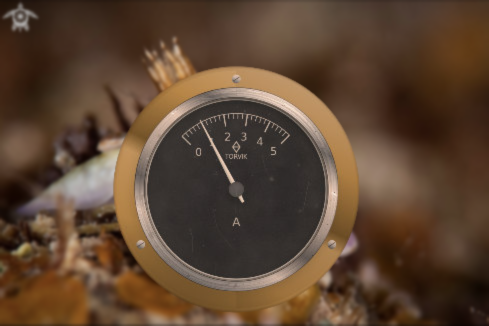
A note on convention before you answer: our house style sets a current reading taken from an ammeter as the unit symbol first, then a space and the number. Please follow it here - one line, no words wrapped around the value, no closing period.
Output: A 1
